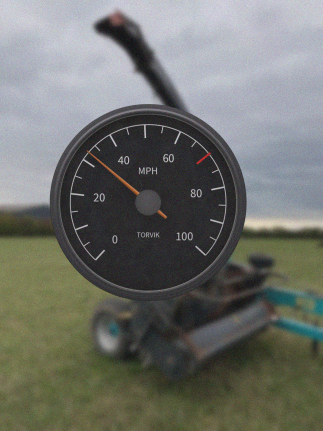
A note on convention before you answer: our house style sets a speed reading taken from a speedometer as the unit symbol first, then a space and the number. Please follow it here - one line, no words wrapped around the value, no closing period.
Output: mph 32.5
